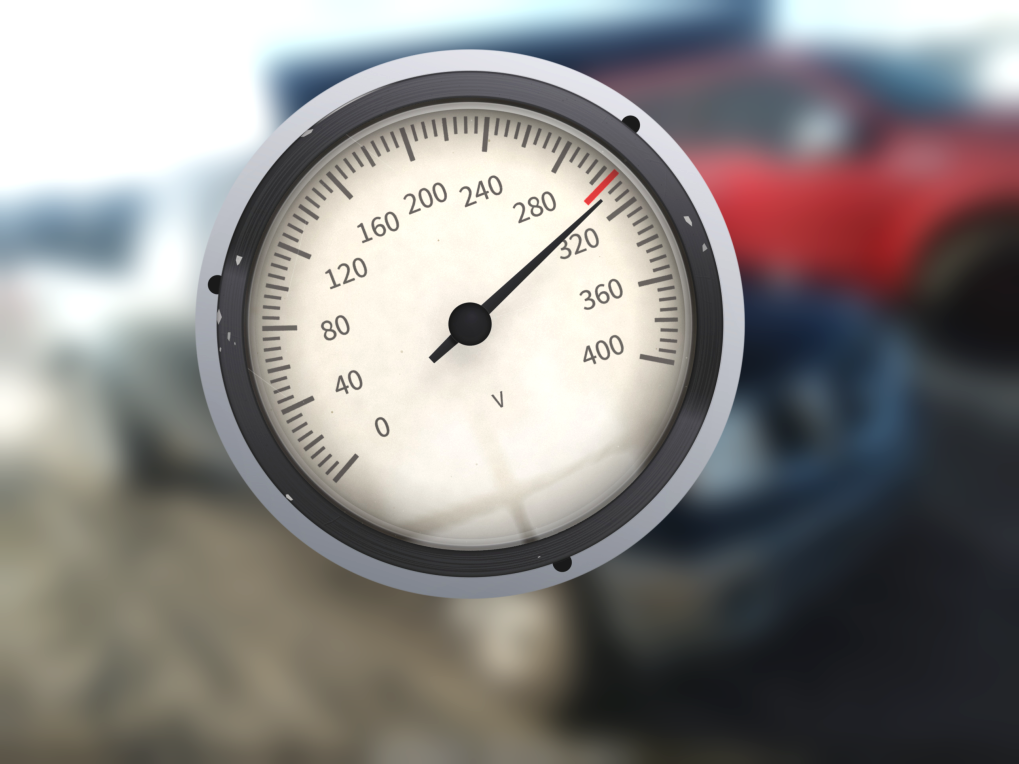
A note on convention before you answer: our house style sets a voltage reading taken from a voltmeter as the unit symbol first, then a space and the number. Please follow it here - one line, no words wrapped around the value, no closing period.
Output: V 310
